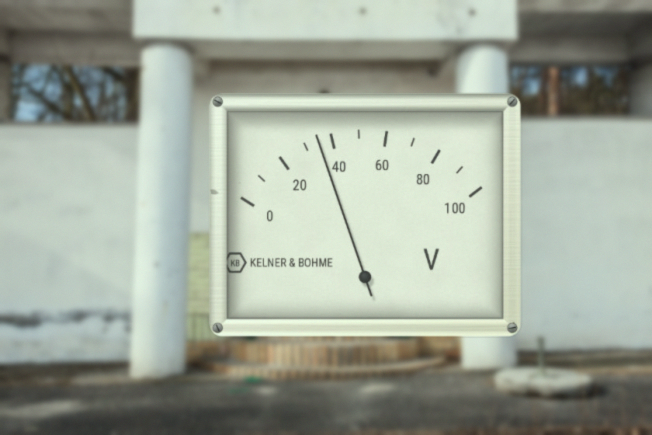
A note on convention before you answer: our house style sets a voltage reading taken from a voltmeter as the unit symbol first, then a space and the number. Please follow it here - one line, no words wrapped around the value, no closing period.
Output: V 35
